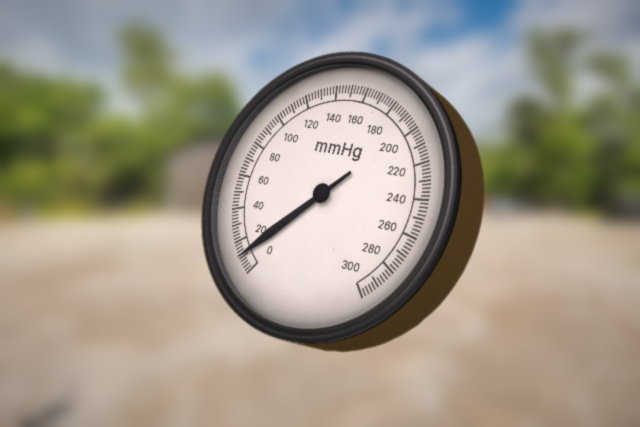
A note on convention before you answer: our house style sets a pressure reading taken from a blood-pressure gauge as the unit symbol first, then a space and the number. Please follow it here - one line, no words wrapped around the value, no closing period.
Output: mmHg 10
